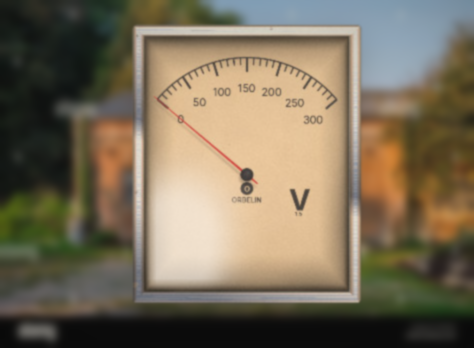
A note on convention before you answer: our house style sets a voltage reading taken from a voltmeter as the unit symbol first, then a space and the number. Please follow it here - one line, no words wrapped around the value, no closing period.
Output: V 0
